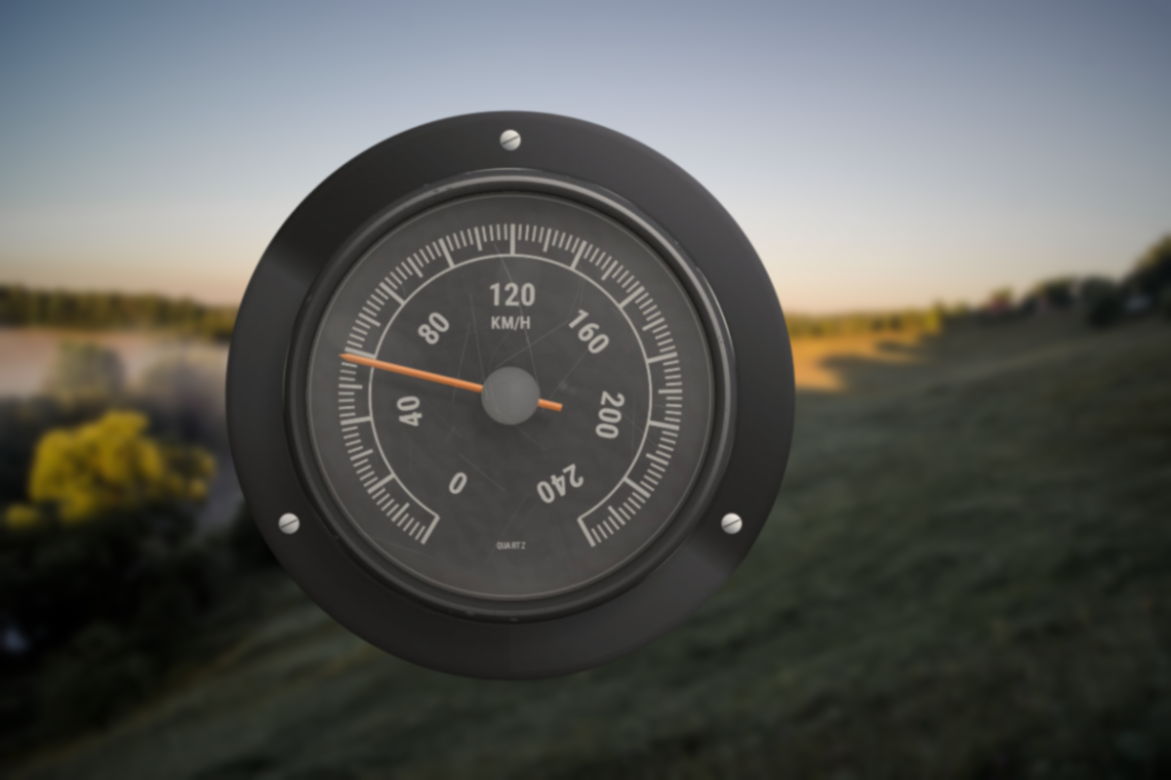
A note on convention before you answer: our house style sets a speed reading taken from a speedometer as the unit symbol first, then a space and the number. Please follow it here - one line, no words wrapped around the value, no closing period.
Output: km/h 58
